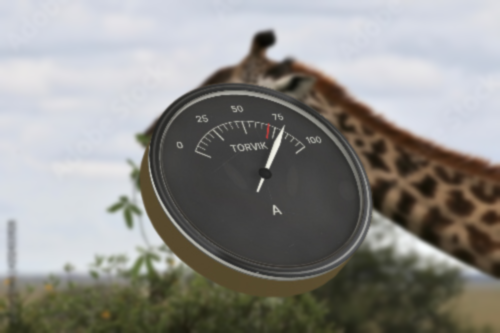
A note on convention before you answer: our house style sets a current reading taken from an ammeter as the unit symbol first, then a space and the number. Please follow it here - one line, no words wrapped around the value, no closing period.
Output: A 80
